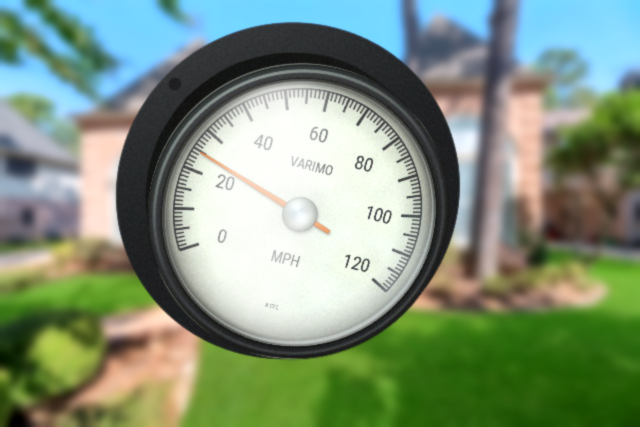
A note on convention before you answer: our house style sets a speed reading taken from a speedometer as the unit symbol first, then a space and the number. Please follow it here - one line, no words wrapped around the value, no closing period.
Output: mph 25
